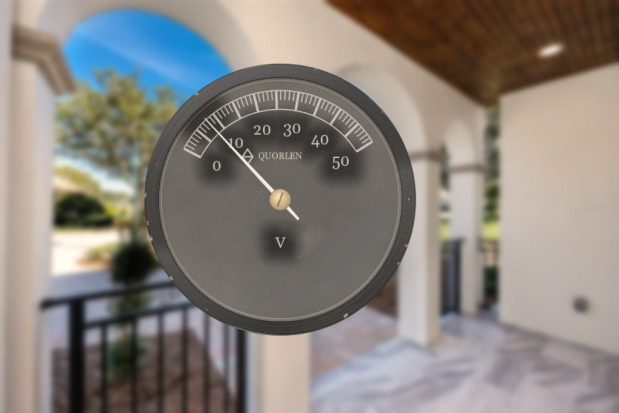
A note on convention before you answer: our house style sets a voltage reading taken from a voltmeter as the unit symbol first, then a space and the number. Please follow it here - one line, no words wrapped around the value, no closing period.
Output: V 8
